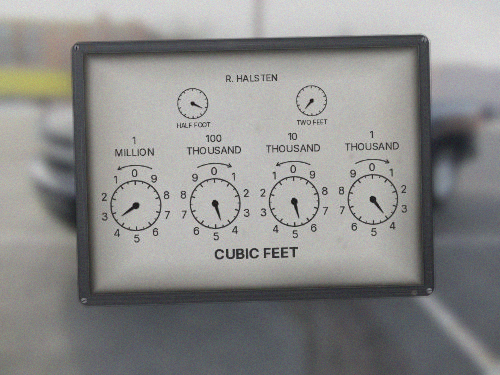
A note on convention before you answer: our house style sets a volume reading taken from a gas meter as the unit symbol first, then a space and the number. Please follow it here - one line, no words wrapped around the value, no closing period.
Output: ft³ 345400
